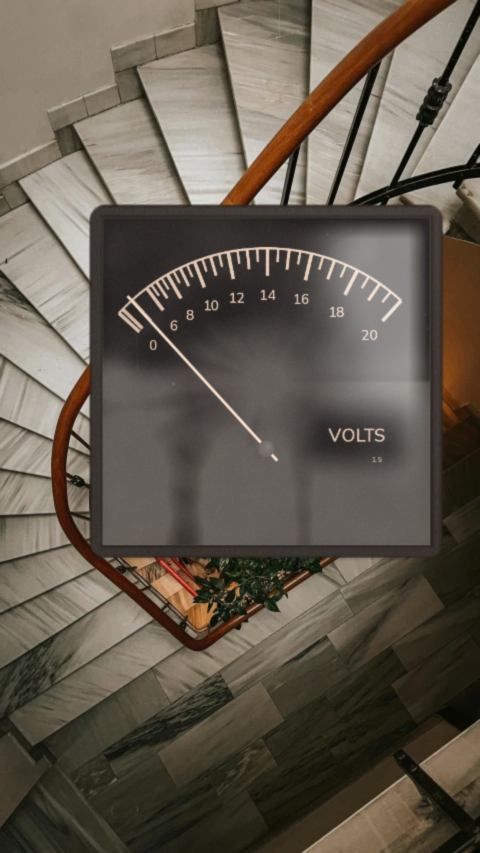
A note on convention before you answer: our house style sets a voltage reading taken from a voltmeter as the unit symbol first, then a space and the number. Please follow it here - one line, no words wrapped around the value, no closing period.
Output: V 4
